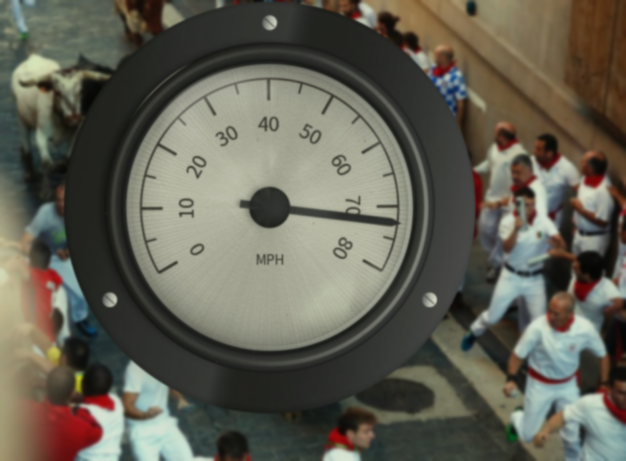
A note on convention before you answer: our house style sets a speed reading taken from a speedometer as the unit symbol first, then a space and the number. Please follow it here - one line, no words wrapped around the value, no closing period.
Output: mph 72.5
